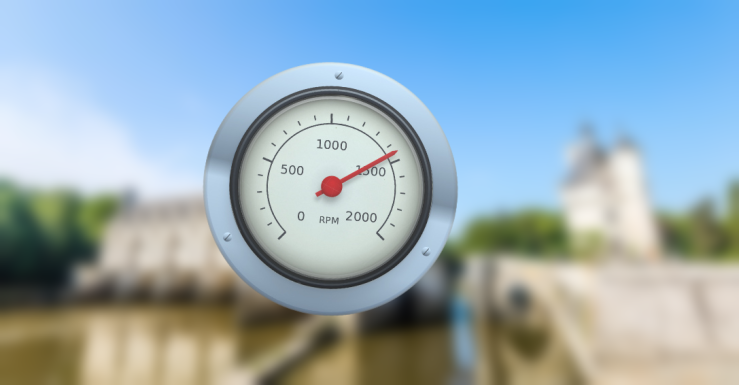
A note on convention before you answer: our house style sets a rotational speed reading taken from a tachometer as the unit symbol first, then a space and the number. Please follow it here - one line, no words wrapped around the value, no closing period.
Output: rpm 1450
